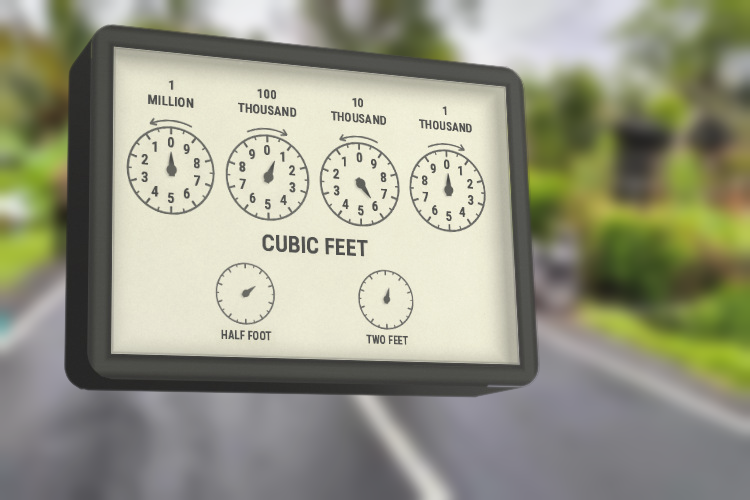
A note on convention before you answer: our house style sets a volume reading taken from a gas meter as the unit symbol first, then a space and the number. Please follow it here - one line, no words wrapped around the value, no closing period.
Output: ft³ 6000
